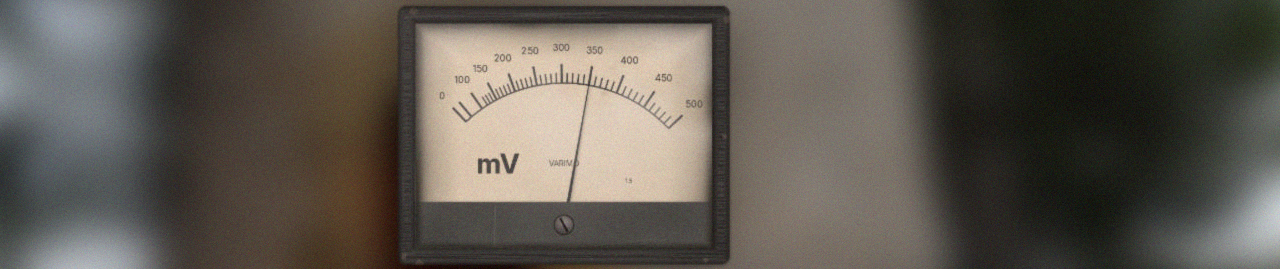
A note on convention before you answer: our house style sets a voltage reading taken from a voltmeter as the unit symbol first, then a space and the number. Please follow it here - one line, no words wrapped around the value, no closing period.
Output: mV 350
